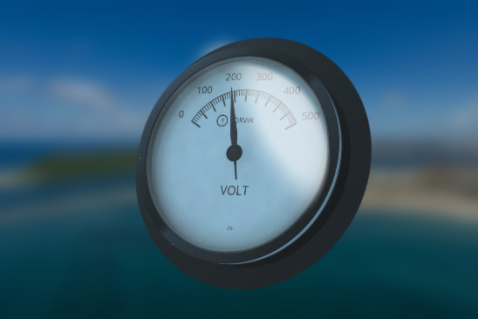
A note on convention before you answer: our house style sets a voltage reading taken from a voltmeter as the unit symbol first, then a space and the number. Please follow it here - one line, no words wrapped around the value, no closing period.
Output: V 200
